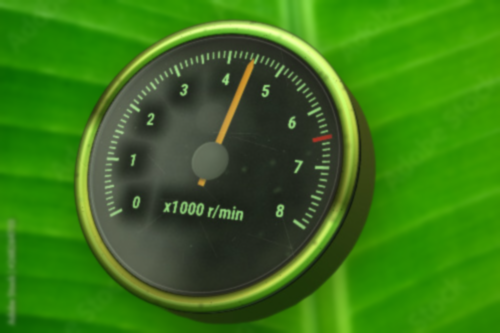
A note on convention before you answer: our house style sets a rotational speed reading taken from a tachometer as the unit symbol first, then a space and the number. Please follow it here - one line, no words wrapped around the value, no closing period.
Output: rpm 4500
